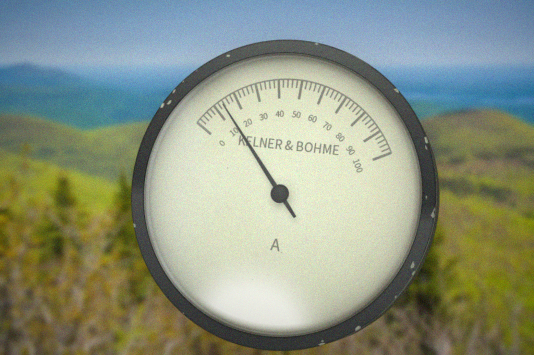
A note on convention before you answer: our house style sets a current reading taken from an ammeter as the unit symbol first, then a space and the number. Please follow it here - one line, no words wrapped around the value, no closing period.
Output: A 14
